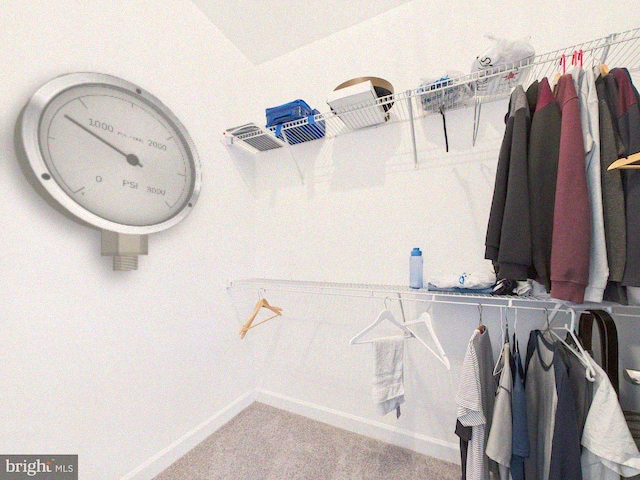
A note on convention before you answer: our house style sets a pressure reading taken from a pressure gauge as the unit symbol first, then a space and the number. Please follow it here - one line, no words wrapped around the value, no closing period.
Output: psi 750
